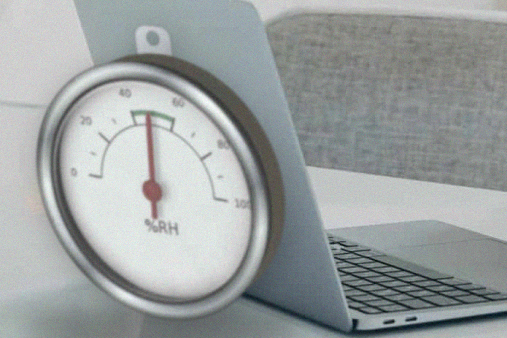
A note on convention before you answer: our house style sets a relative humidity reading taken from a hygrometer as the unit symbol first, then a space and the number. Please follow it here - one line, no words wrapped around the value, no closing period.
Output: % 50
